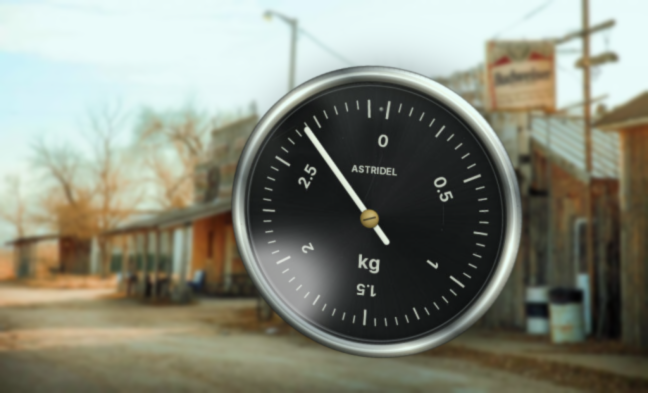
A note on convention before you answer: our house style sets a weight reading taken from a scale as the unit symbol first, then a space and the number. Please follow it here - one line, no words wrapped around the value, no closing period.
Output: kg 2.7
